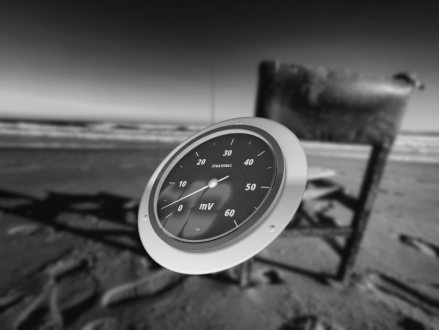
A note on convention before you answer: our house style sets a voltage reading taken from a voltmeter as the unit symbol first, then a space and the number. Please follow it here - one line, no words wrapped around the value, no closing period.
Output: mV 2.5
